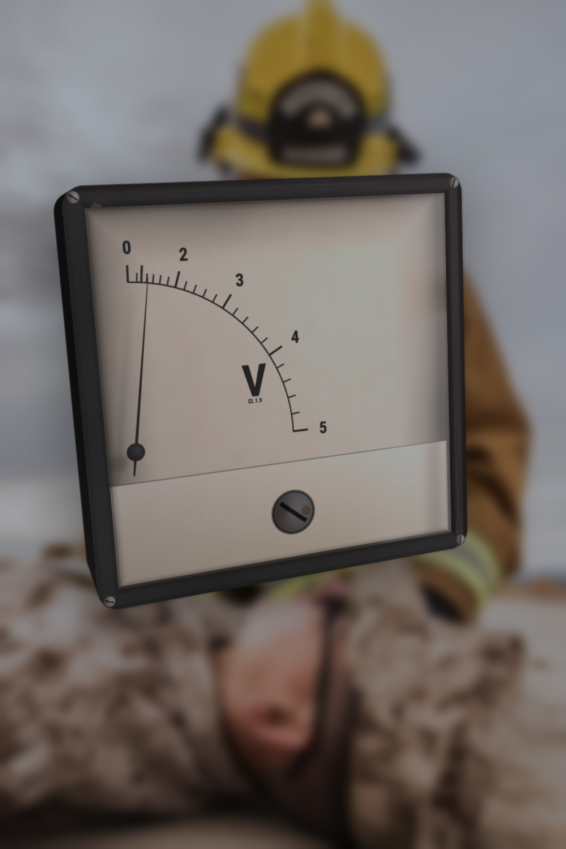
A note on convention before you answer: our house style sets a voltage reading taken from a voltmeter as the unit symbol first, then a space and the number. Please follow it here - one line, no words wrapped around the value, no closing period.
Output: V 1.2
